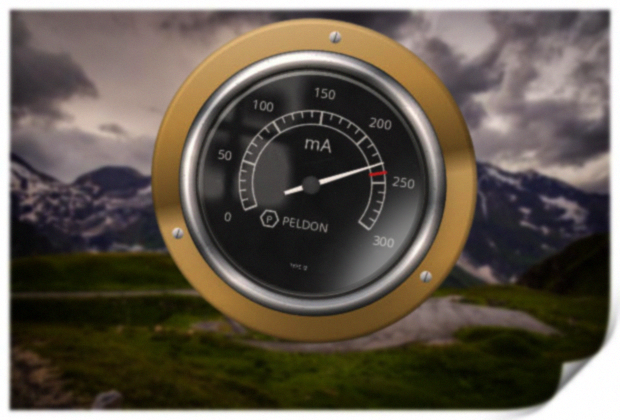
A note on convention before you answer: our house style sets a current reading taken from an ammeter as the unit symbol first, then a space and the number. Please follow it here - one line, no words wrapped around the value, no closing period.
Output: mA 230
